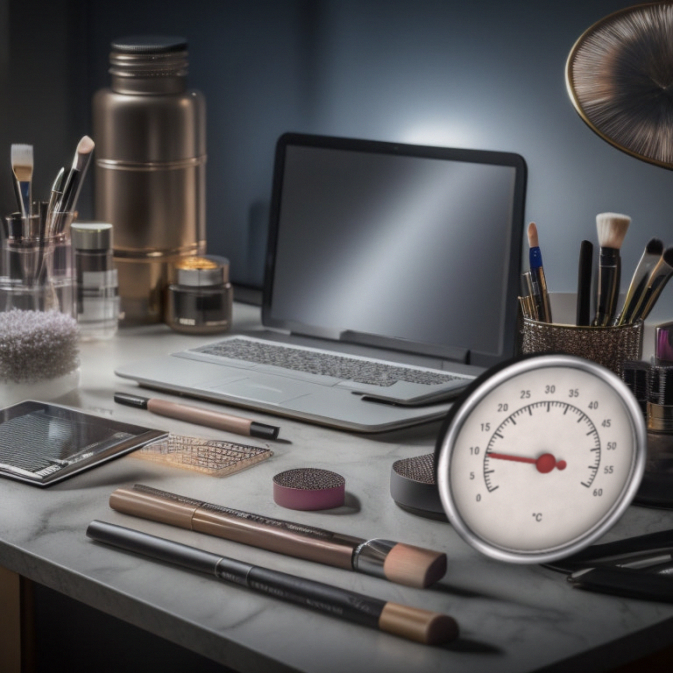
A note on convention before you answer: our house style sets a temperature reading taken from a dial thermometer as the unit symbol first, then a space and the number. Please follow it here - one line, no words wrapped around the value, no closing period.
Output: °C 10
